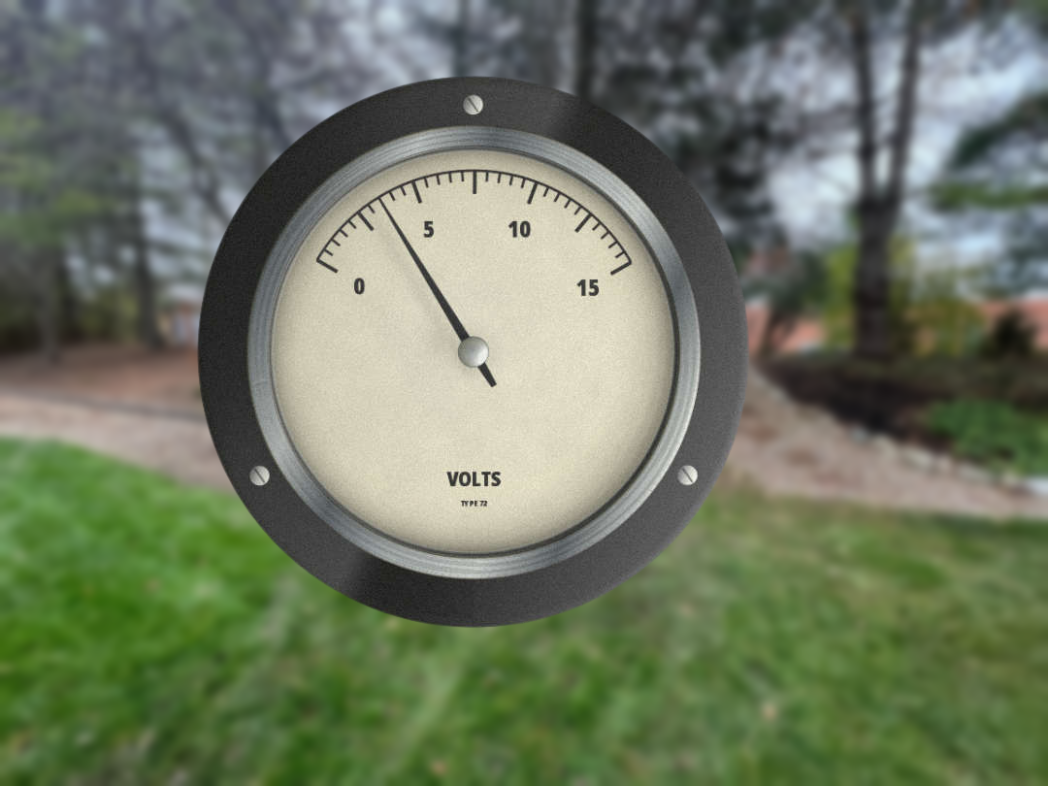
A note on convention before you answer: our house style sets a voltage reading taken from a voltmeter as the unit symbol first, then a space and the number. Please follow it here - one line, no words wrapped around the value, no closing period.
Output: V 3.5
